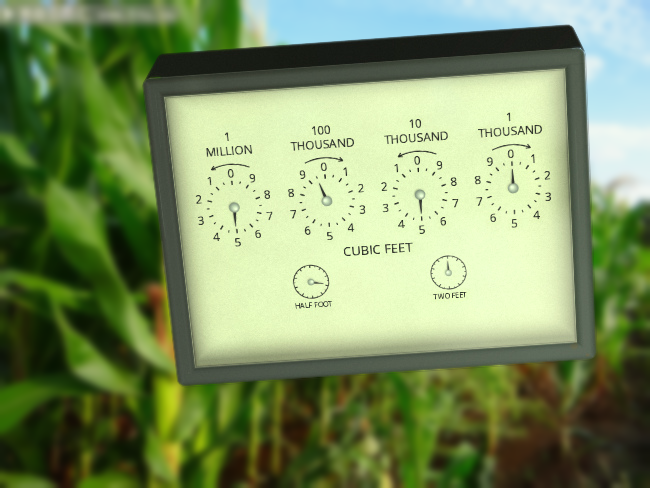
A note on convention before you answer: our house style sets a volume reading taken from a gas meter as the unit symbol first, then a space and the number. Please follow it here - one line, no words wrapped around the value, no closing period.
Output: ft³ 495000
